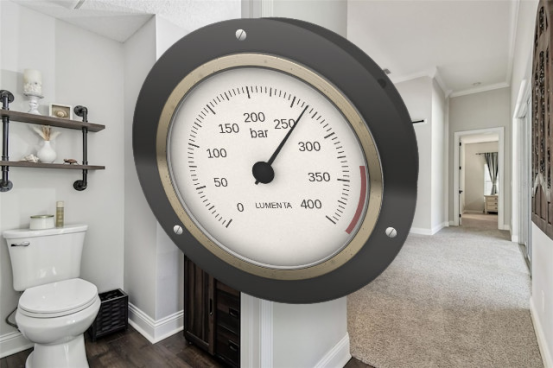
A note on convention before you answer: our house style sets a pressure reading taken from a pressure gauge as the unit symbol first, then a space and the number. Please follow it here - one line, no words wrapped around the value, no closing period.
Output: bar 265
